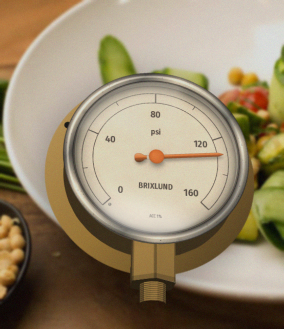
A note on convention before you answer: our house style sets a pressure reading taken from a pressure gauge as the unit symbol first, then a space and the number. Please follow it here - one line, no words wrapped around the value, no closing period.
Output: psi 130
